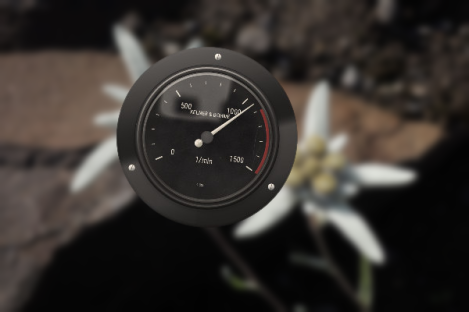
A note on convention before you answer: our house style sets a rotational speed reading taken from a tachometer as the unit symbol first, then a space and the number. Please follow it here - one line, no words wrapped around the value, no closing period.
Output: rpm 1050
